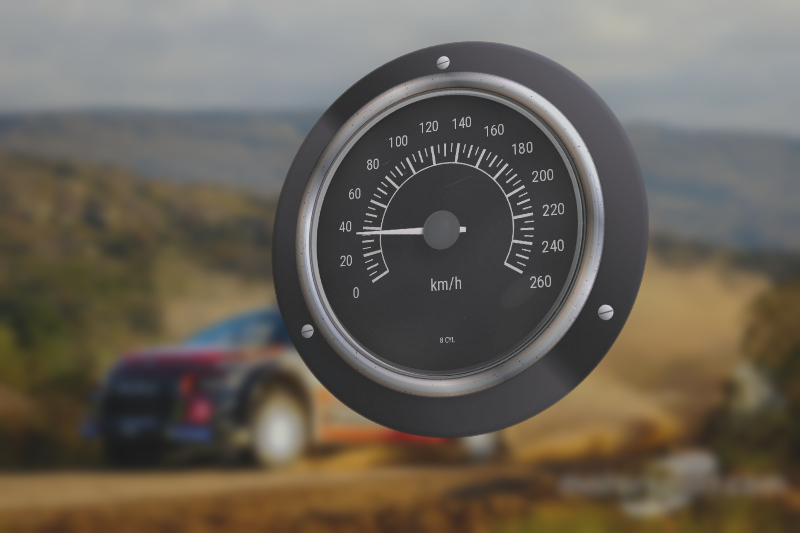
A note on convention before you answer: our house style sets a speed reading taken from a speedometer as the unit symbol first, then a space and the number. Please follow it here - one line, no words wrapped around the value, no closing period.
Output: km/h 35
